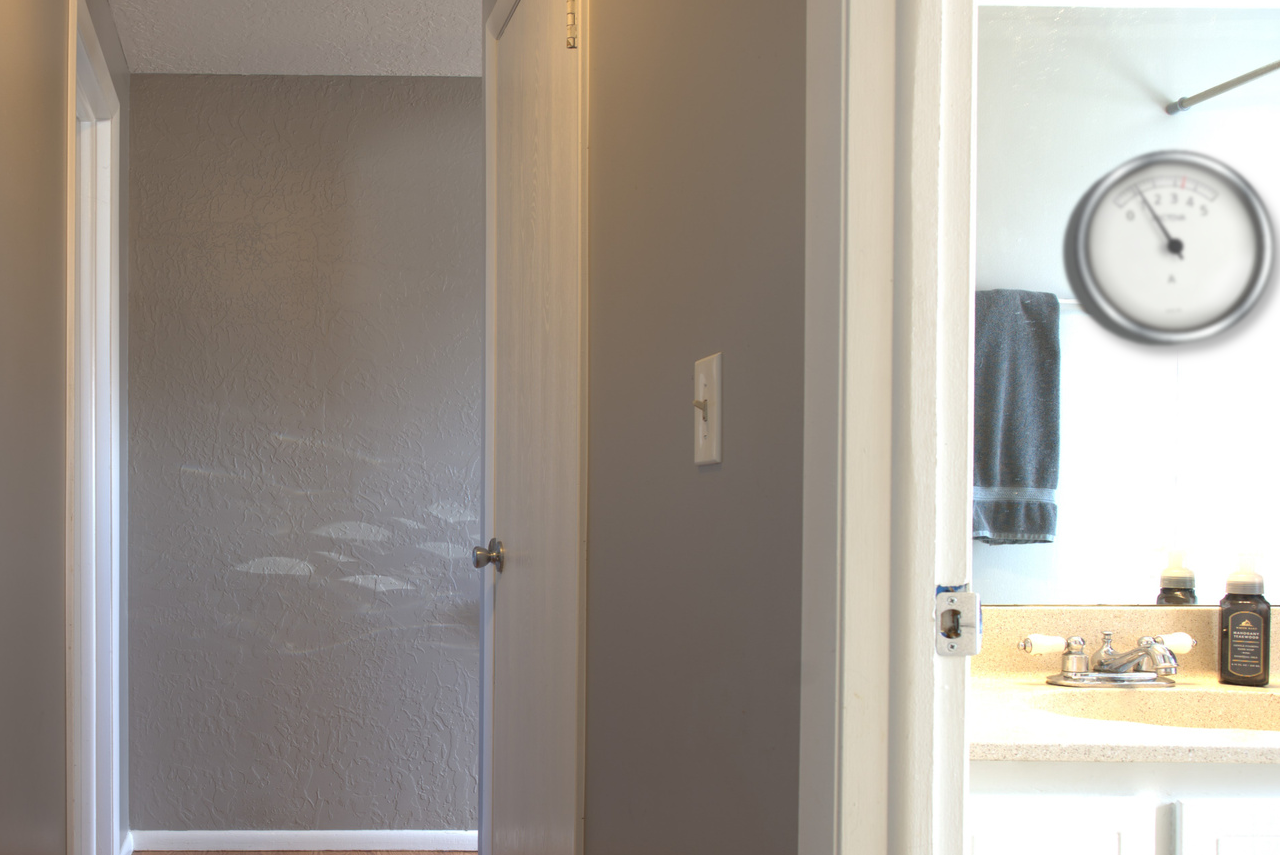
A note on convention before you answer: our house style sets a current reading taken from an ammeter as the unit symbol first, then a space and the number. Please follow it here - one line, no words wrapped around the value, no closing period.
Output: A 1
